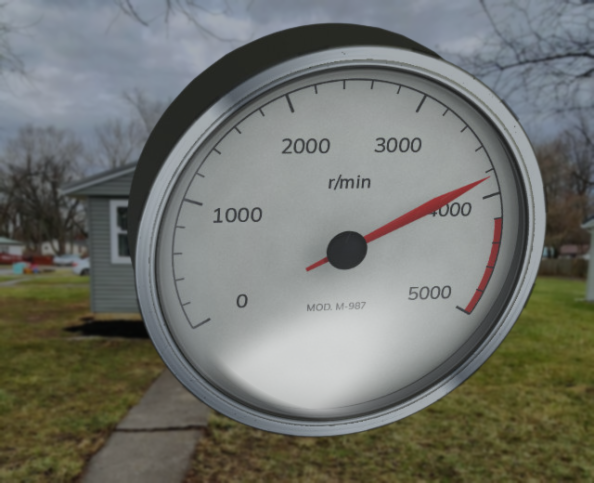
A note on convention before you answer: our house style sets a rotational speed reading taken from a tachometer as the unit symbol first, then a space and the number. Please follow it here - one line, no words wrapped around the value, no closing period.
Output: rpm 3800
